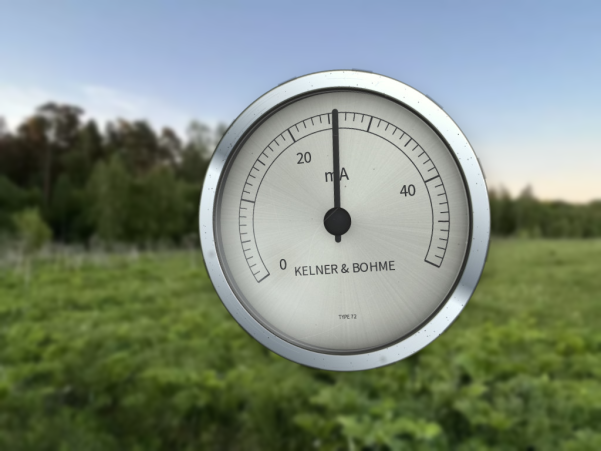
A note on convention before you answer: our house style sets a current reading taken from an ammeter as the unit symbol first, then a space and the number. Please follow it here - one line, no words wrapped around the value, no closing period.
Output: mA 26
